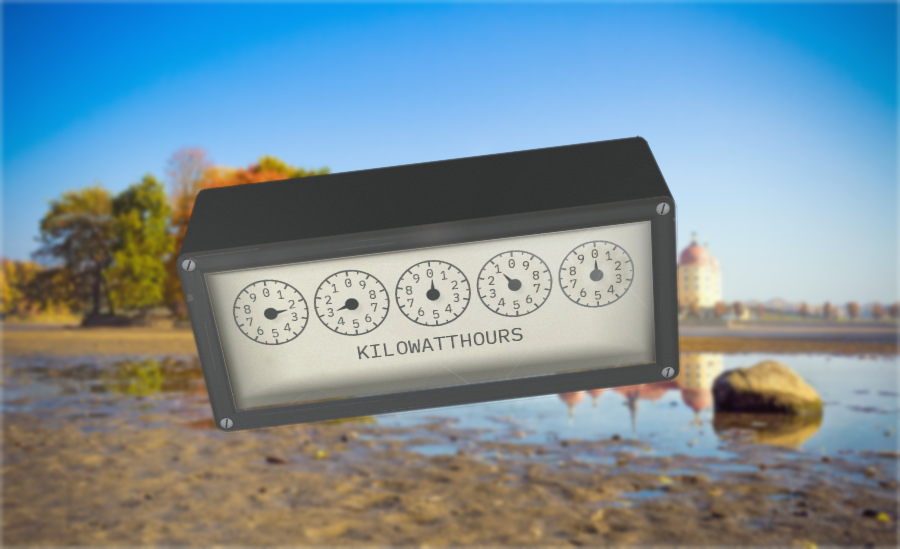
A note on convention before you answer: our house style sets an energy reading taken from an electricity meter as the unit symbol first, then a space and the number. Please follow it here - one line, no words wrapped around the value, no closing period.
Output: kWh 23010
